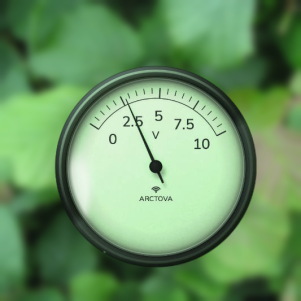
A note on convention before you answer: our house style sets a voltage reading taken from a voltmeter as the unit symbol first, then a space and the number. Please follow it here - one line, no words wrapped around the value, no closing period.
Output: V 2.75
